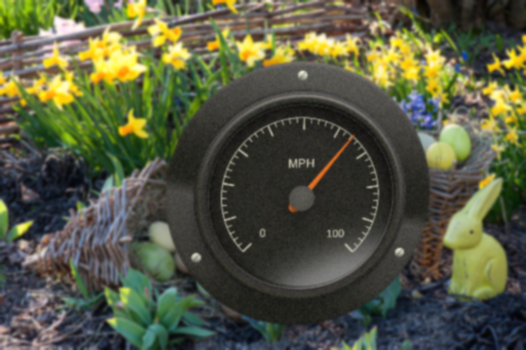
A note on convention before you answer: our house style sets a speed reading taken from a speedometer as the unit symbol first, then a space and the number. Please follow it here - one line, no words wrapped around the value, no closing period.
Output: mph 64
